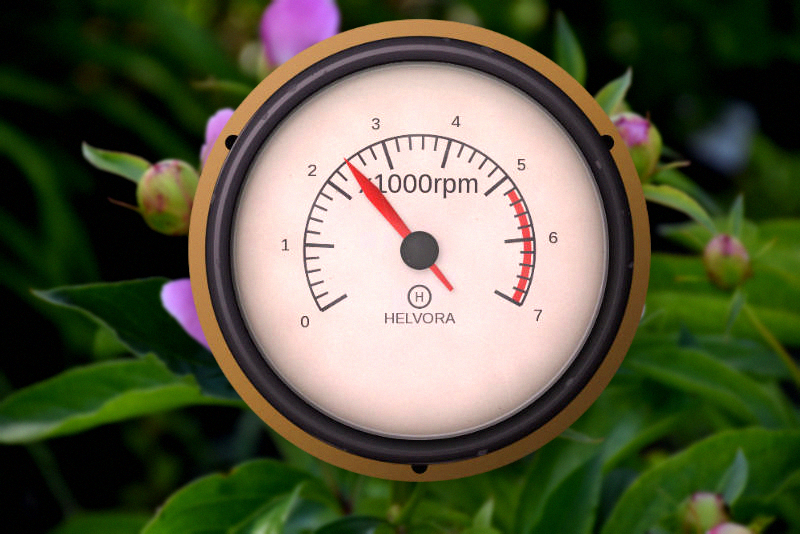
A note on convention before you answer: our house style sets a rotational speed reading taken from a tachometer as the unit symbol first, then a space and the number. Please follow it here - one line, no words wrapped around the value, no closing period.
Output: rpm 2400
